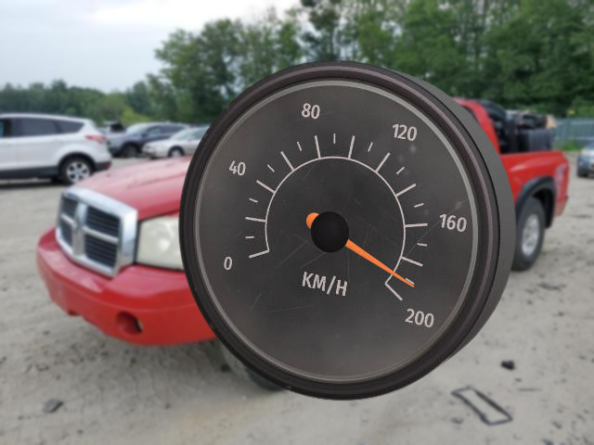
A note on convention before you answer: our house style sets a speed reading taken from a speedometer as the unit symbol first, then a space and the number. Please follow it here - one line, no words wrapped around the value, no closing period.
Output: km/h 190
